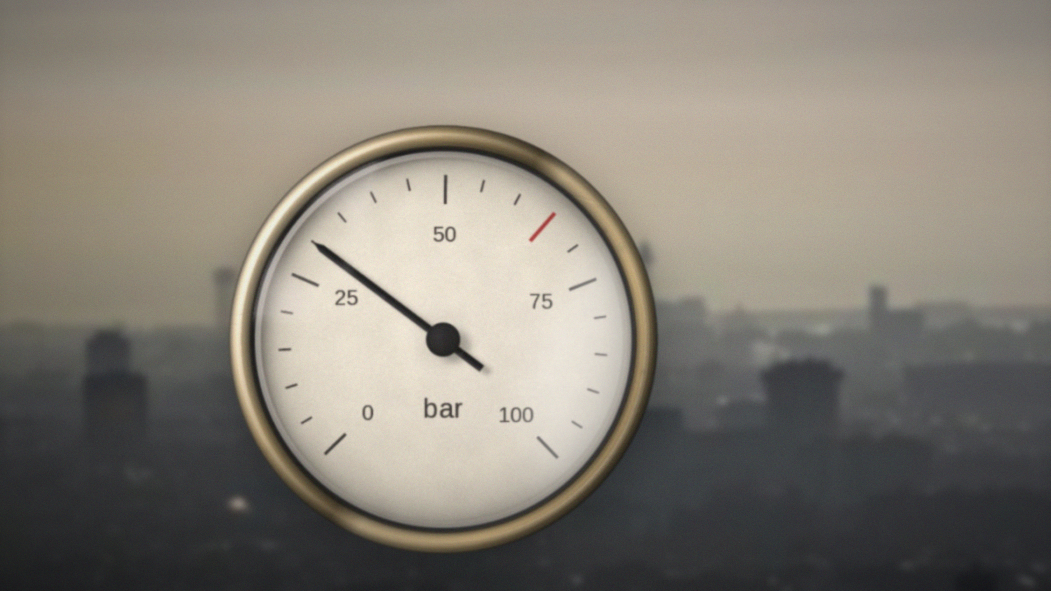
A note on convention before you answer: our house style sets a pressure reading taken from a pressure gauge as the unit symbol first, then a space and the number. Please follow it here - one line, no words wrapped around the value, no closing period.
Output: bar 30
